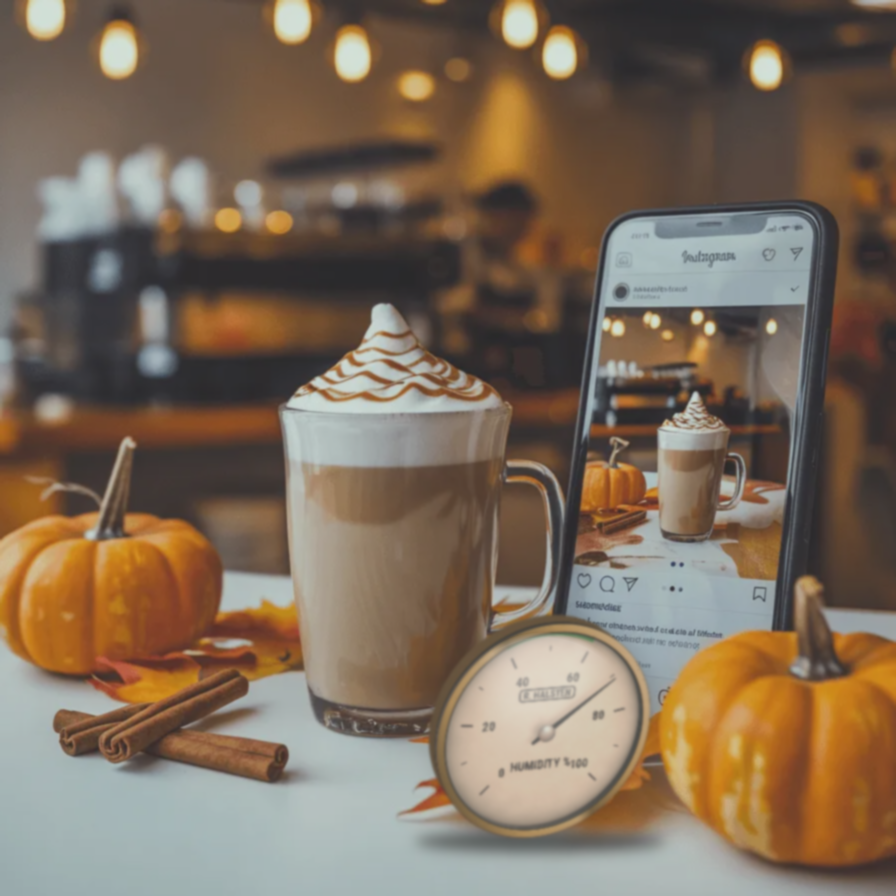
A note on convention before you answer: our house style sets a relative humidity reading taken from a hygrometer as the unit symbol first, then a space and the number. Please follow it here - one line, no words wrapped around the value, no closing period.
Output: % 70
